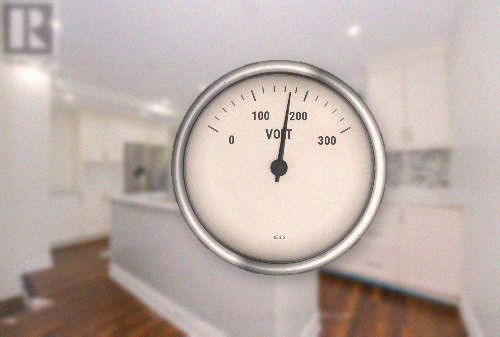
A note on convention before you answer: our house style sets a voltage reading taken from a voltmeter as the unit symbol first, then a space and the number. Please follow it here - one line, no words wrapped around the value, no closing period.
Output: V 170
